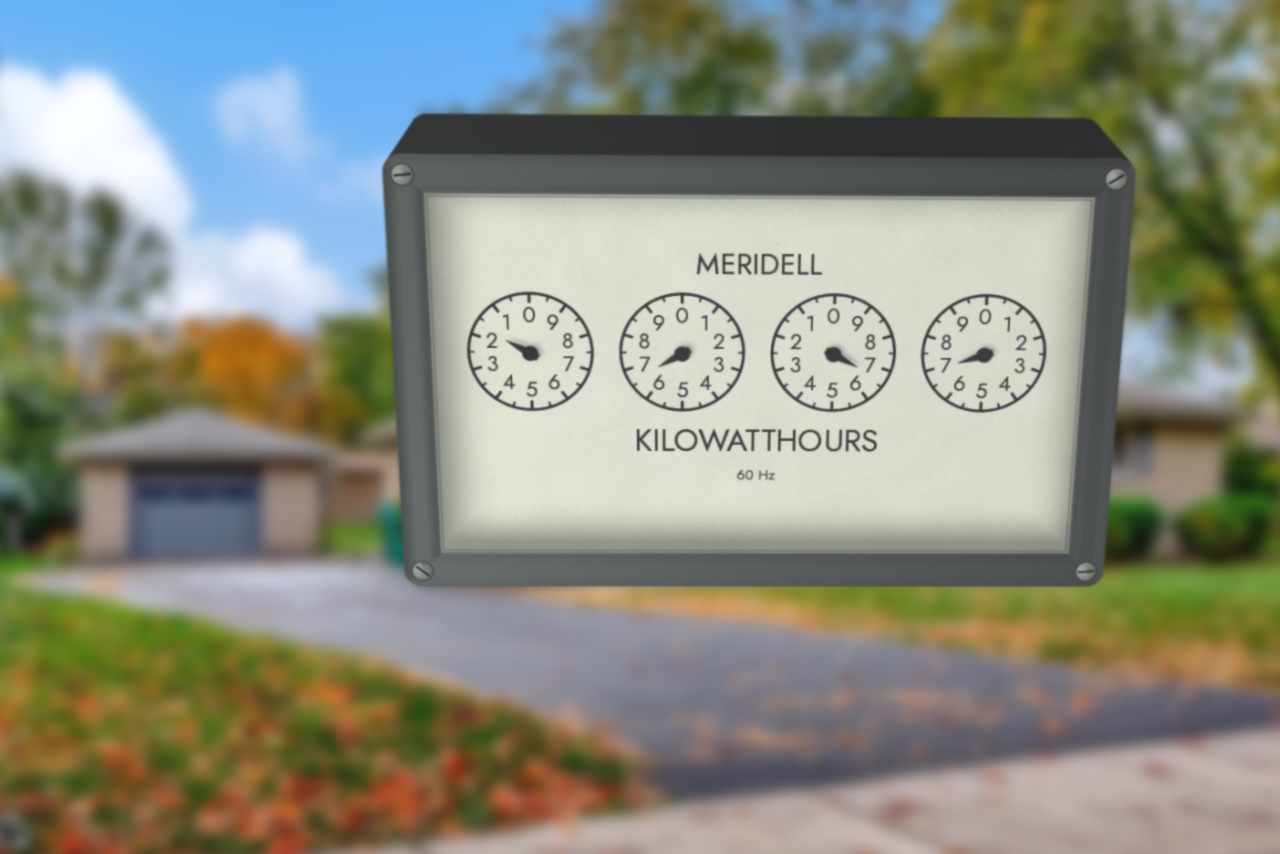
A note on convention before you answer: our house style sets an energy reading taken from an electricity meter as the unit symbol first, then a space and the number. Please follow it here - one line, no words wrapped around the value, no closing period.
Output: kWh 1667
